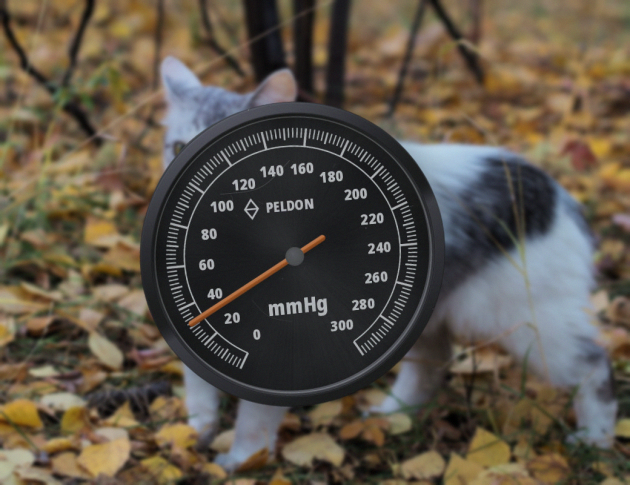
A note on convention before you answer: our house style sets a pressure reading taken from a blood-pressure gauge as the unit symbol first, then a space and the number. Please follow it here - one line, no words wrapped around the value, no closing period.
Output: mmHg 32
